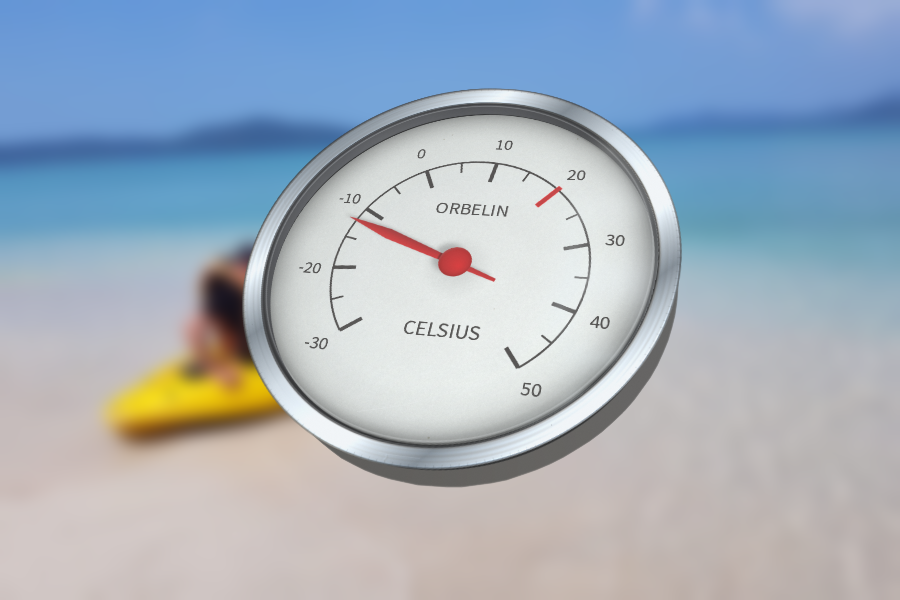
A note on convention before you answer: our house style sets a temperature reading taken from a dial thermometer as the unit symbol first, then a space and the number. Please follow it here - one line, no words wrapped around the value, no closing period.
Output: °C -12.5
